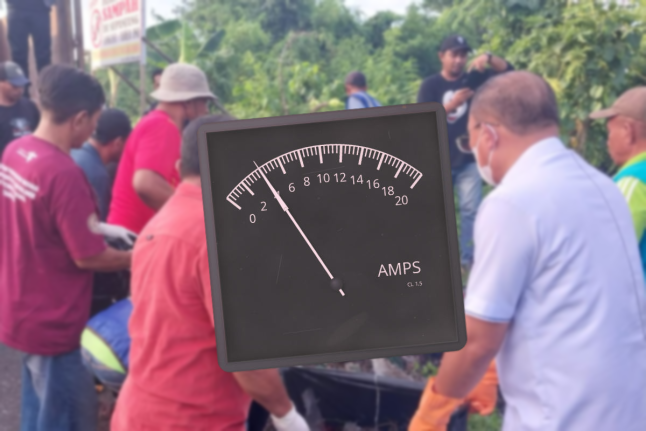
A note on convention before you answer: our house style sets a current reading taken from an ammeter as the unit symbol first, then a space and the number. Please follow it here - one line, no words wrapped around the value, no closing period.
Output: A 4
